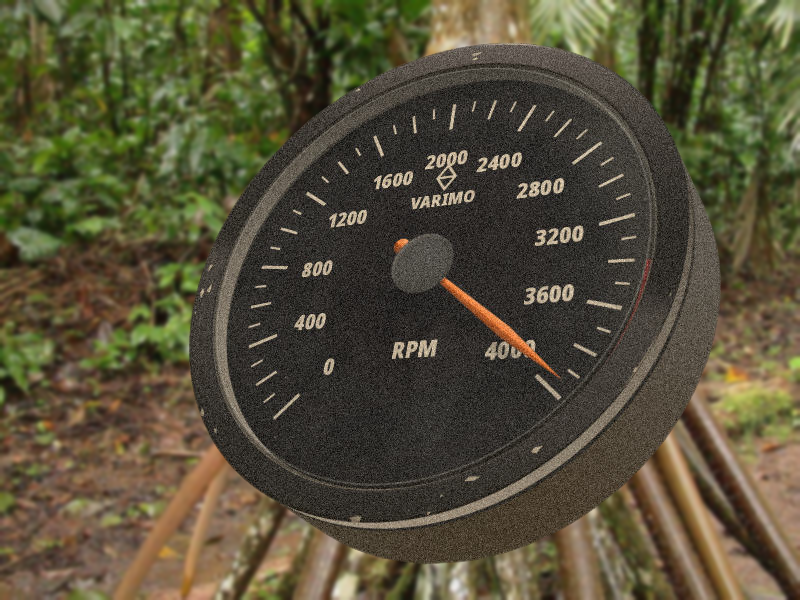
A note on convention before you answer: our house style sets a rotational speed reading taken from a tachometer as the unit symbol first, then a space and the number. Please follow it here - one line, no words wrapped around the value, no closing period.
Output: rpm 3950
